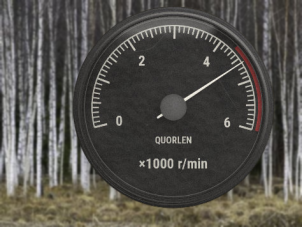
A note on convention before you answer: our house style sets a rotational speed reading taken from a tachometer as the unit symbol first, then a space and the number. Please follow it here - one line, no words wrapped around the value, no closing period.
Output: rpm 4600
